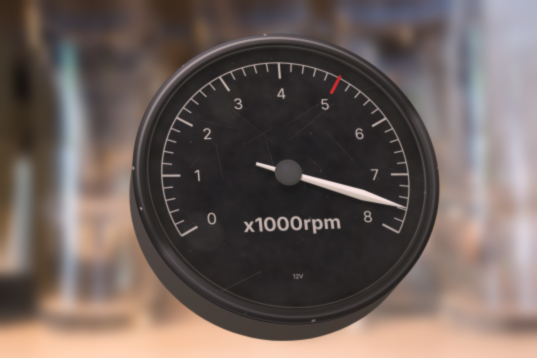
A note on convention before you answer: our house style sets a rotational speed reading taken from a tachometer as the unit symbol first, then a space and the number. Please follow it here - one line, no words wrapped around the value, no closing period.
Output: rpm 7600
